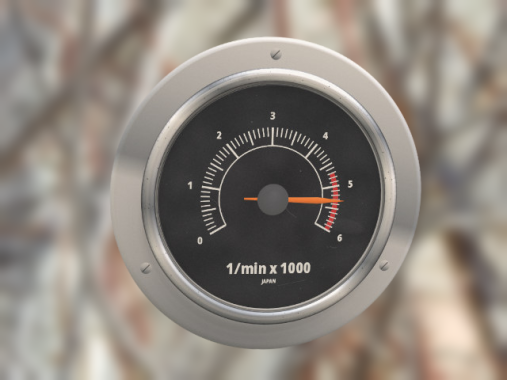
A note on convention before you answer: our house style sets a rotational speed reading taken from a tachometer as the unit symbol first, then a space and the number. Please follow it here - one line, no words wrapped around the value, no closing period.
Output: rpm 5300
